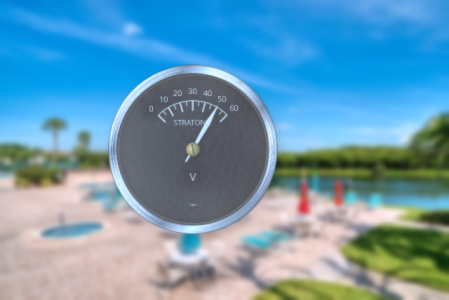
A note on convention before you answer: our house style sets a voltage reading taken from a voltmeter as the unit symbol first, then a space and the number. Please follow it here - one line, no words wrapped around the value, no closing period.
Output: V 50
